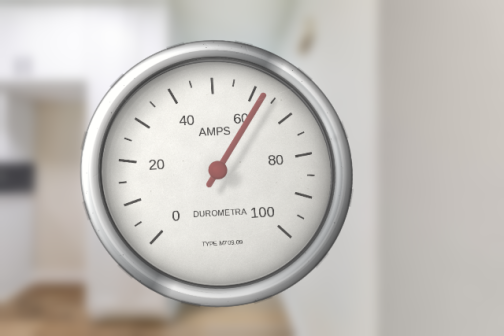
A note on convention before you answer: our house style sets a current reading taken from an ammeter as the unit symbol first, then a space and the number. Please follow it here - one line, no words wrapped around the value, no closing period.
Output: A 62.5
